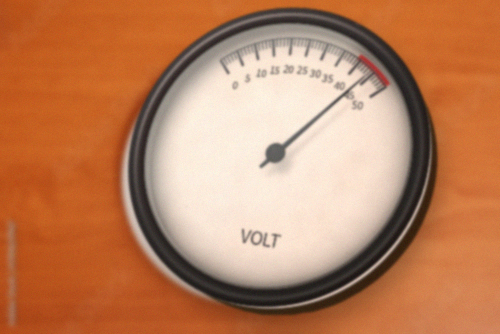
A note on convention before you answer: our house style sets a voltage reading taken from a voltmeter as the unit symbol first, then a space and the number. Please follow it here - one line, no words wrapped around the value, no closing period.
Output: V 45
